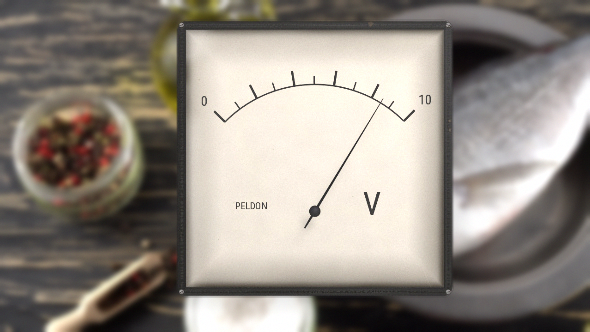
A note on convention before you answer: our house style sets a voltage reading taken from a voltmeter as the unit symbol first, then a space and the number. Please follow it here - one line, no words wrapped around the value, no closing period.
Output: V 8.5
